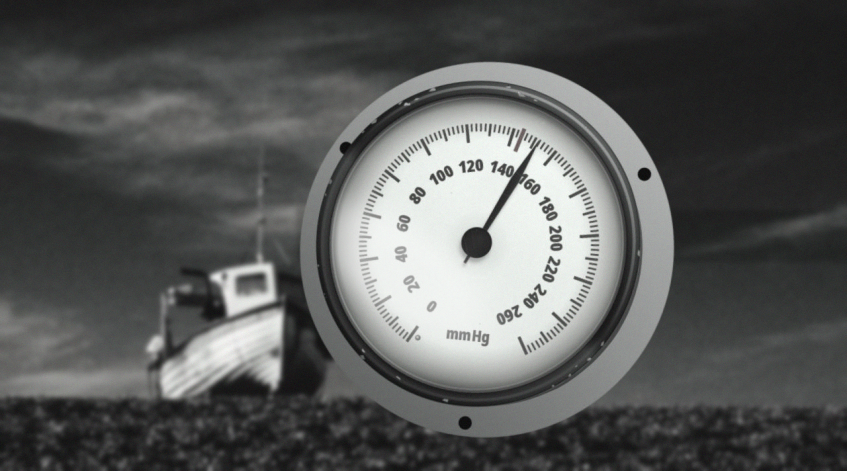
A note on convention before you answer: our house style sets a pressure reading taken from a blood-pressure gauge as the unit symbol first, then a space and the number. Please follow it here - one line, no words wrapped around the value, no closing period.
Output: mmHg 152
